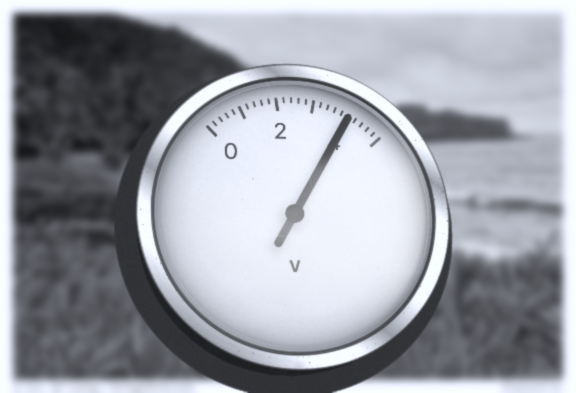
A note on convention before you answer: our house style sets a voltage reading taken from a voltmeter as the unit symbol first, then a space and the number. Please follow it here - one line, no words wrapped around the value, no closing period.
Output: V 4
